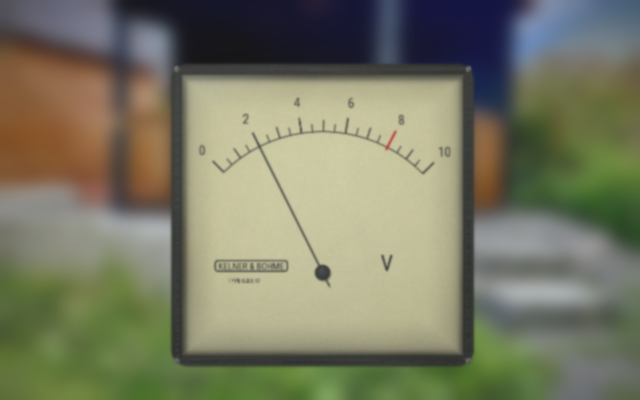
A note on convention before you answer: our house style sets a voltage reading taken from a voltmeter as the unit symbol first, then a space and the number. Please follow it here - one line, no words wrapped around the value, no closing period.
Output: V 2
